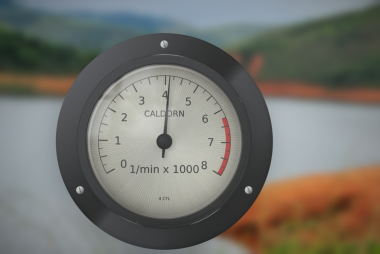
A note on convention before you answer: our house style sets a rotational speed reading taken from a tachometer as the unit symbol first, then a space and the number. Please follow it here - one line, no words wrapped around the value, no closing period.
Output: rpm 4125
